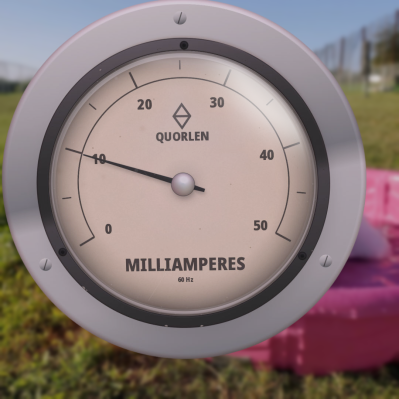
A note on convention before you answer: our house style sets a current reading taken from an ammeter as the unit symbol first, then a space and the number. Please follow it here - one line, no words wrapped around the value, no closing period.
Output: mA 10
